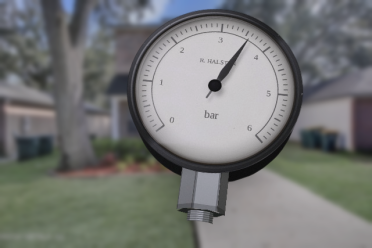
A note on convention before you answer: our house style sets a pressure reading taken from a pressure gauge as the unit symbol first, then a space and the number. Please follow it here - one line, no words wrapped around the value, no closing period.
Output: bar 3.6
